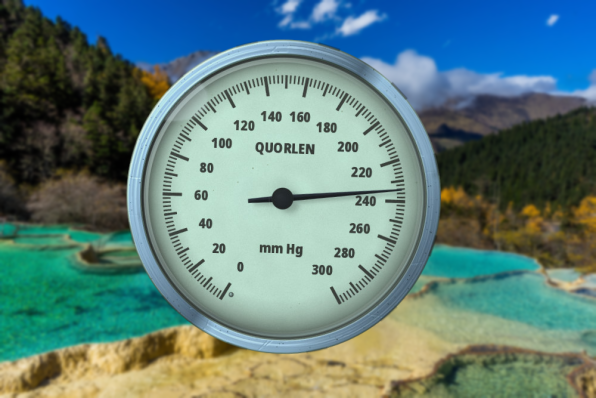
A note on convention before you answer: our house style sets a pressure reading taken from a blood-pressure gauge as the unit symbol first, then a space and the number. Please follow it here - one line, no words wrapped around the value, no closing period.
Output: mmHg 234
